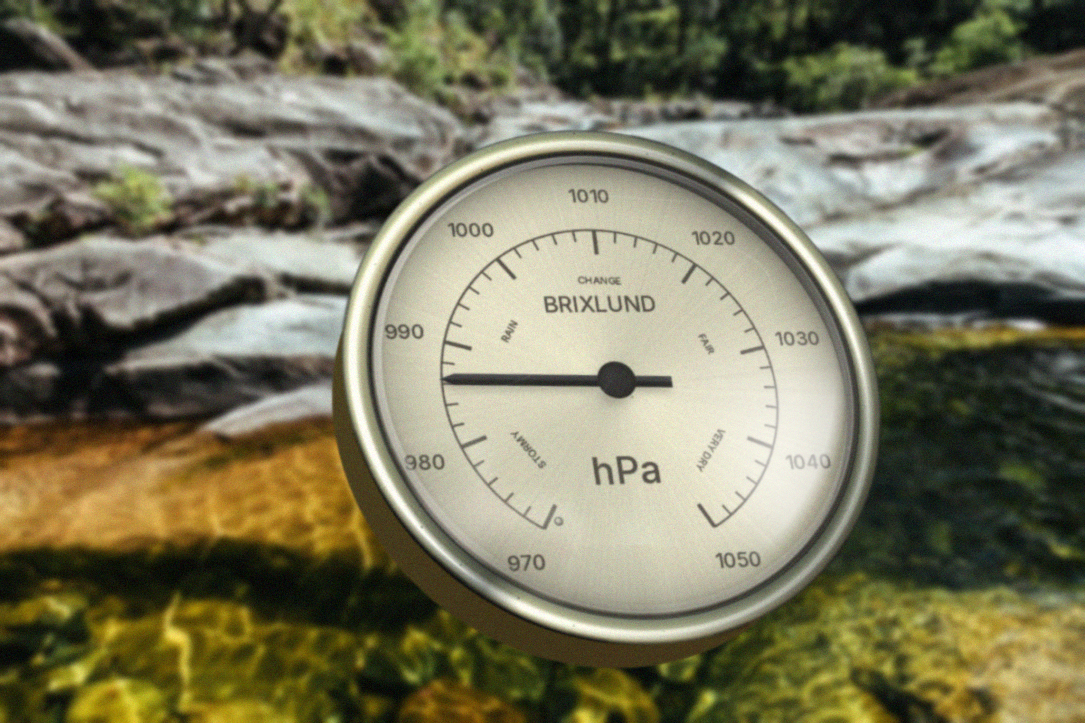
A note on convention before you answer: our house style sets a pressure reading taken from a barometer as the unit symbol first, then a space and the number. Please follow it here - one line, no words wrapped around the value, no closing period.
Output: hPa 986
